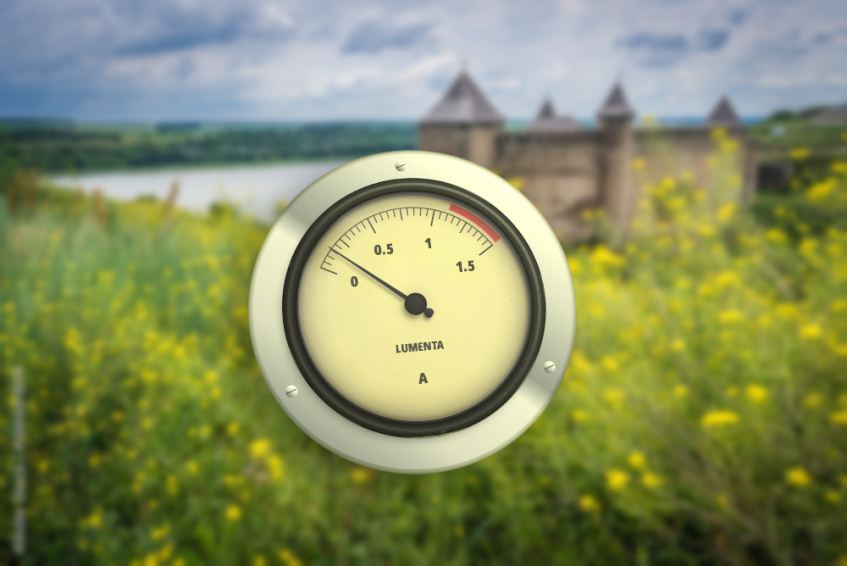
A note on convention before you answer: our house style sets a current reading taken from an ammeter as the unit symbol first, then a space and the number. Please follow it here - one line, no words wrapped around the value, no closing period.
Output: A 0.15
